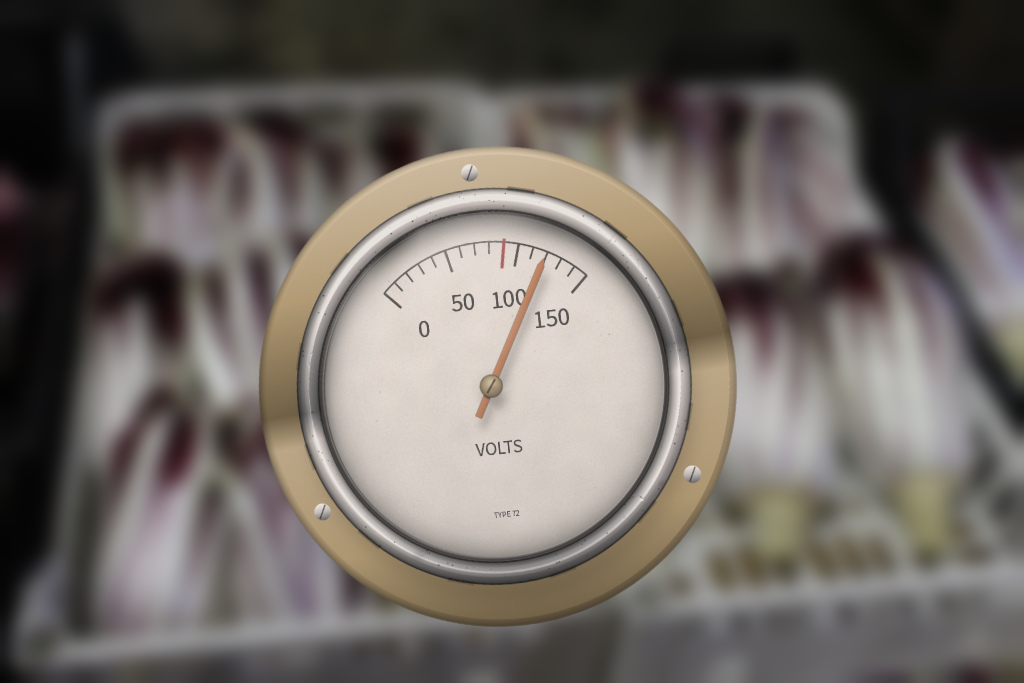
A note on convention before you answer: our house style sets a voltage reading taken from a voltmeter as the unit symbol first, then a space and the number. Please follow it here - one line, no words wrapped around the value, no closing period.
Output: V 120
